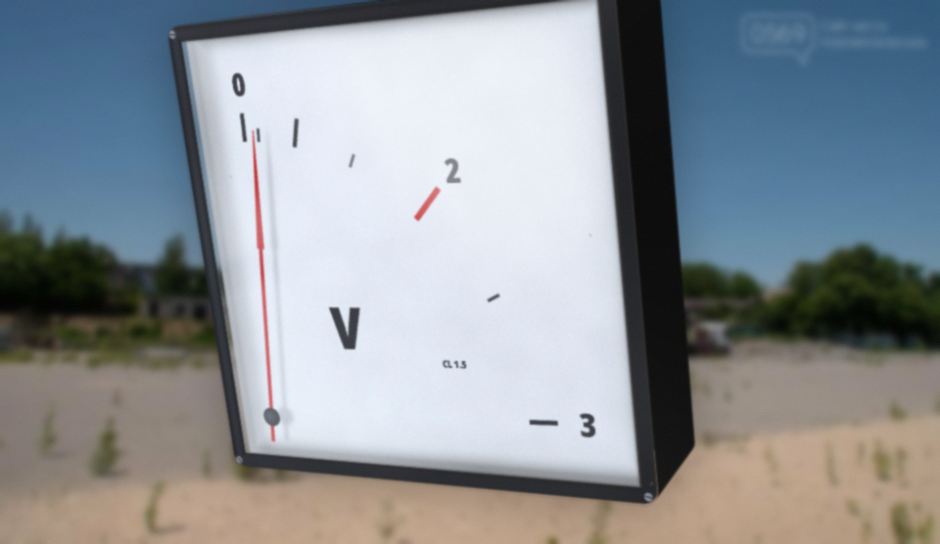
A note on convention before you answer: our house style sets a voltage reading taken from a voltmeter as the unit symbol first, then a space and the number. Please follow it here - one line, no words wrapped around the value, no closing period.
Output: V 0.5
